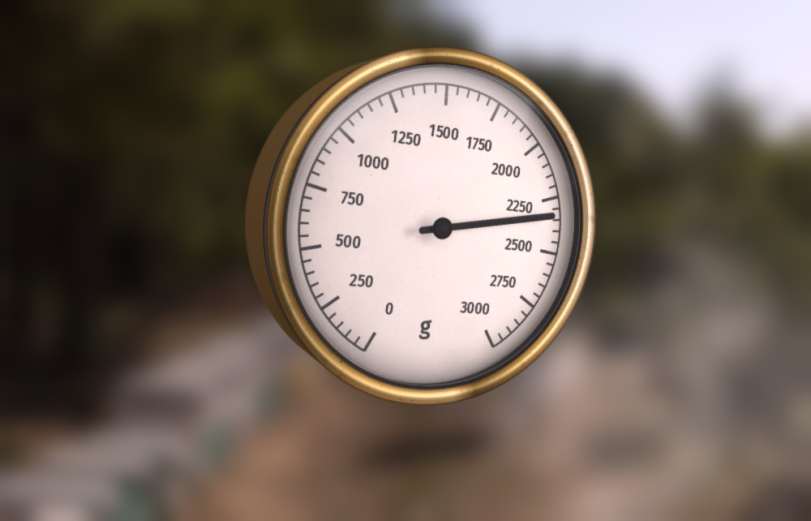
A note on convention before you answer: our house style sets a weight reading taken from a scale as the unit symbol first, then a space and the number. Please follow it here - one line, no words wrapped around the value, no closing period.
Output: g 2325
